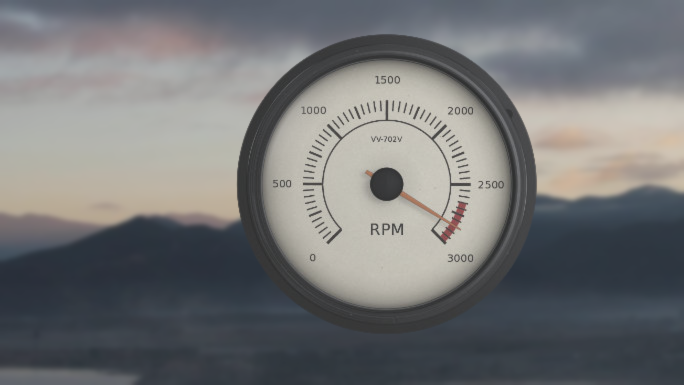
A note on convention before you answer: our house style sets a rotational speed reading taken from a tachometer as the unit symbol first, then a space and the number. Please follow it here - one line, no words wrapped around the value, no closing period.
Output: rpm 2850
